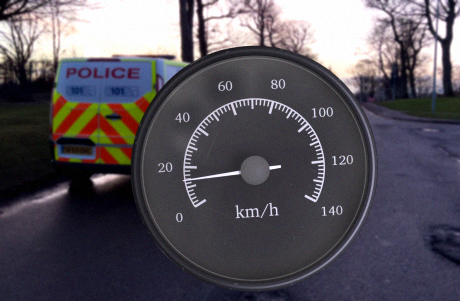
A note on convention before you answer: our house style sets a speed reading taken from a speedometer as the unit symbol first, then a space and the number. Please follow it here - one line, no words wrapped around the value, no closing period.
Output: km/h 14
